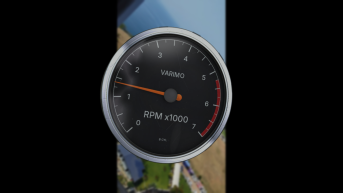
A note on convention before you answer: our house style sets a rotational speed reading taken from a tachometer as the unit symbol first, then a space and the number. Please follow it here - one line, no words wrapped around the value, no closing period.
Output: rpm 1375
